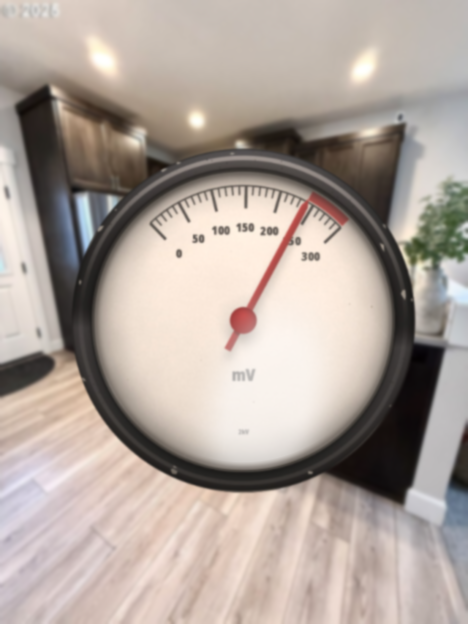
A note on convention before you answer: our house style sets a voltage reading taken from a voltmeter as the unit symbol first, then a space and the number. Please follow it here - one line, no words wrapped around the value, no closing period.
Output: mV 240
